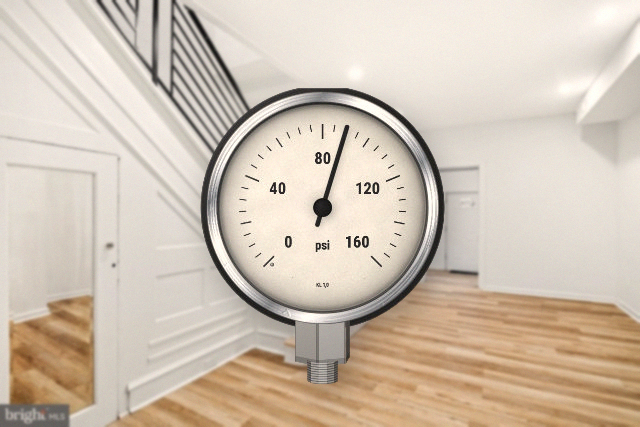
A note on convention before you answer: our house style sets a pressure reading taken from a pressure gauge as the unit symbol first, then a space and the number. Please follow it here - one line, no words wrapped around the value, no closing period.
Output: psi 90
